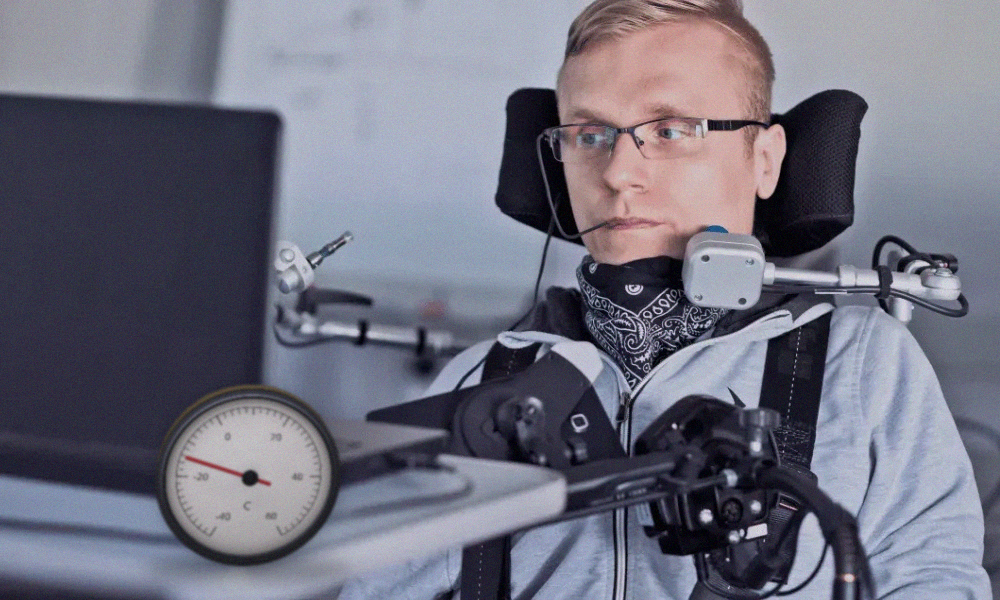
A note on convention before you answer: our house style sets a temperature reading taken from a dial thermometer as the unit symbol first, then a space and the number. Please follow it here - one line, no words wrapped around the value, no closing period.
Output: °C -14
